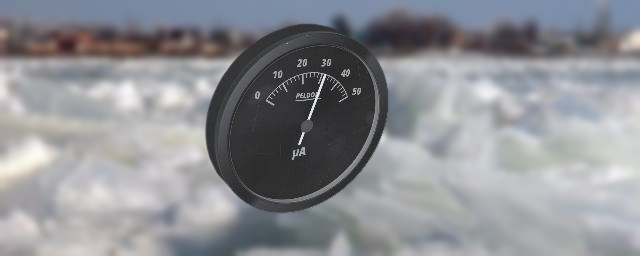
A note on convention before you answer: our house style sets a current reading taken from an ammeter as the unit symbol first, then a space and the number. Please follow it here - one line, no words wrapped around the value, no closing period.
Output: µA 30
